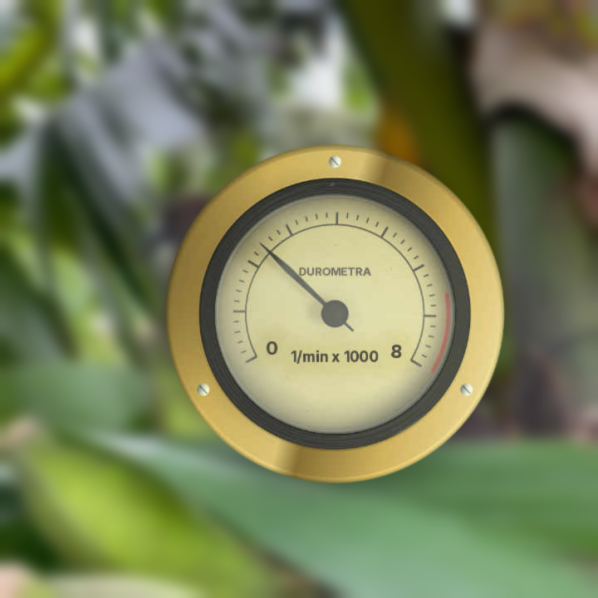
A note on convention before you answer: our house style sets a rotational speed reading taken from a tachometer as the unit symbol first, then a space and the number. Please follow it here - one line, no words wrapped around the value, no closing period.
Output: rpm 2400
